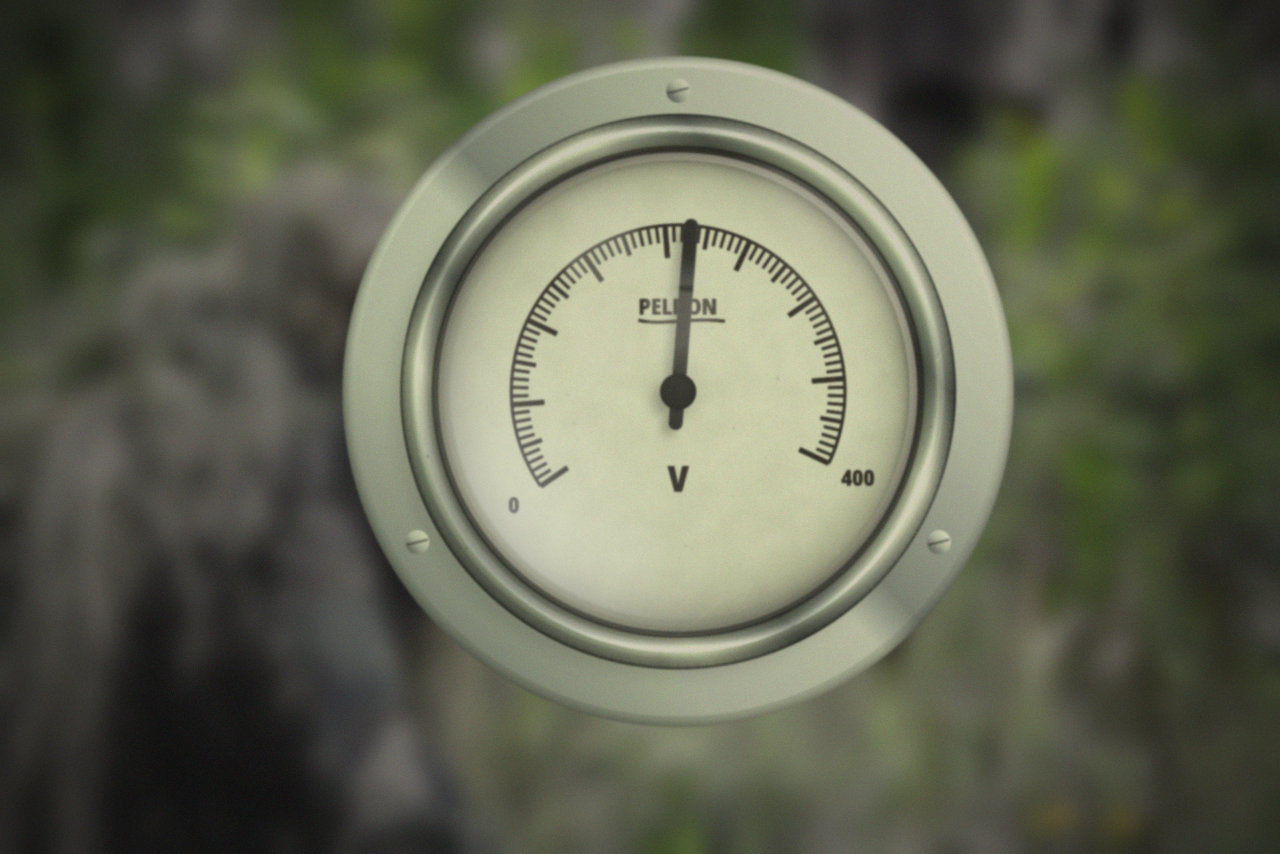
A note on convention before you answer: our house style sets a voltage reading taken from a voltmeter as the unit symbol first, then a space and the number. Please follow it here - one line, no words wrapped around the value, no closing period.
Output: V 215
